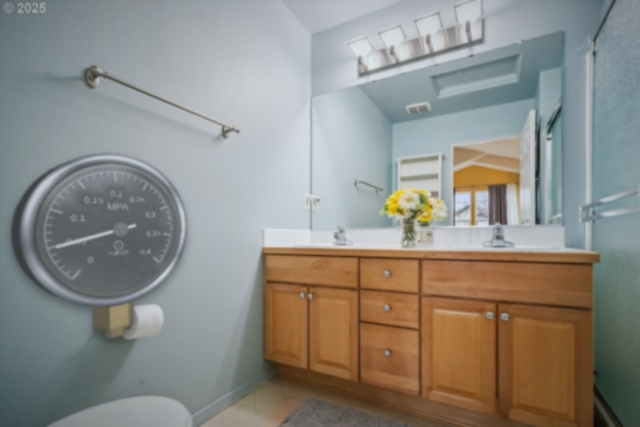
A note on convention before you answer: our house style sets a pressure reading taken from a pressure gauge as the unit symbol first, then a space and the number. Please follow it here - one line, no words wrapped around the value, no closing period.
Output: MPa 0.05
